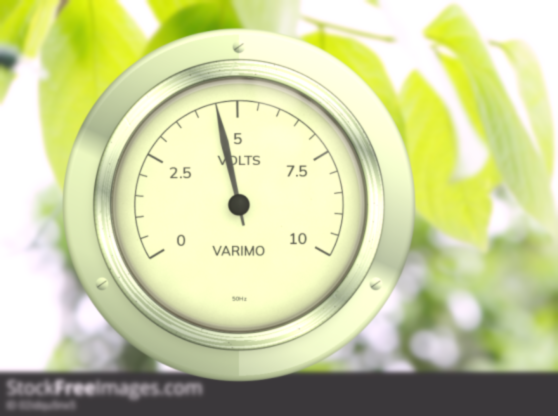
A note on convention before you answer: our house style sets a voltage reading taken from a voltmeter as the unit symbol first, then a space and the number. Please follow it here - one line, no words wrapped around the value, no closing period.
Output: V 4.5
